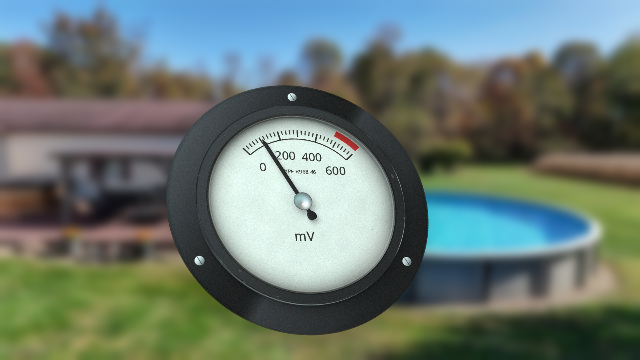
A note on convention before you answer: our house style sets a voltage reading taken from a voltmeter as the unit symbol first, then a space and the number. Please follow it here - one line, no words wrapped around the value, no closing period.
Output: mV 100
